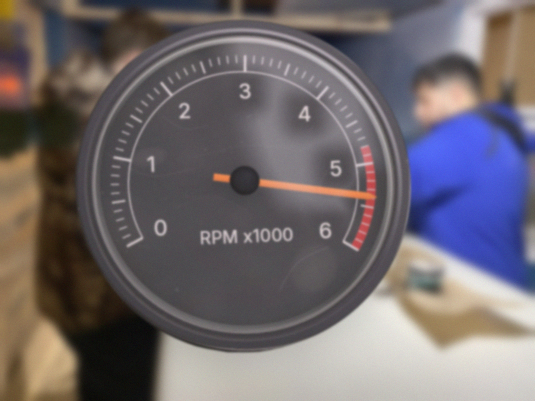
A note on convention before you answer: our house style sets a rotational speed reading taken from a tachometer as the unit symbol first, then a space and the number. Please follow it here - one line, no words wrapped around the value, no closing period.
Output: rpm 5400
